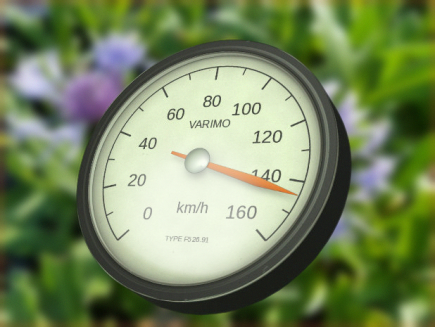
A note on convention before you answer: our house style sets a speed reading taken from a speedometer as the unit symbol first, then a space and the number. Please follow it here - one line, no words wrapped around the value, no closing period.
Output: km/h 145
